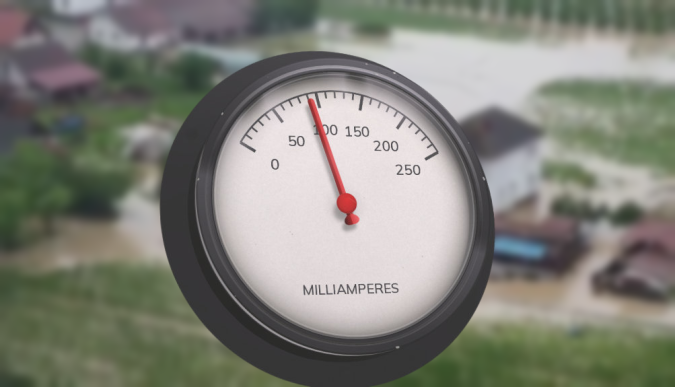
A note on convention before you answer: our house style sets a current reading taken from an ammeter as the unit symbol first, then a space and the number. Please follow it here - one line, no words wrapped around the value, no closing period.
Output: mA 90
